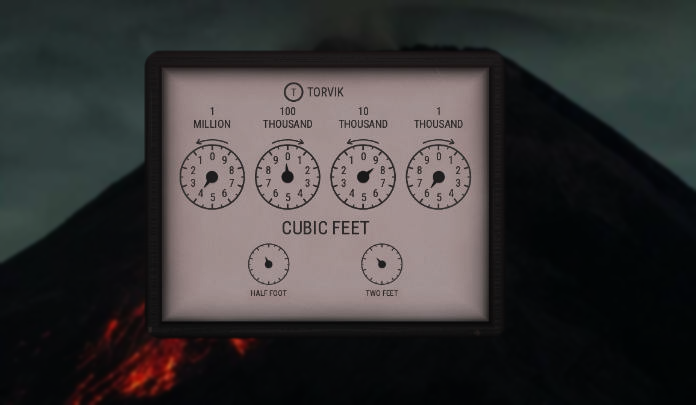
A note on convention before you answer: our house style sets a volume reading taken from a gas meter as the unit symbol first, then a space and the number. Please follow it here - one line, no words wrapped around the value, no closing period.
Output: ft³ 398600
